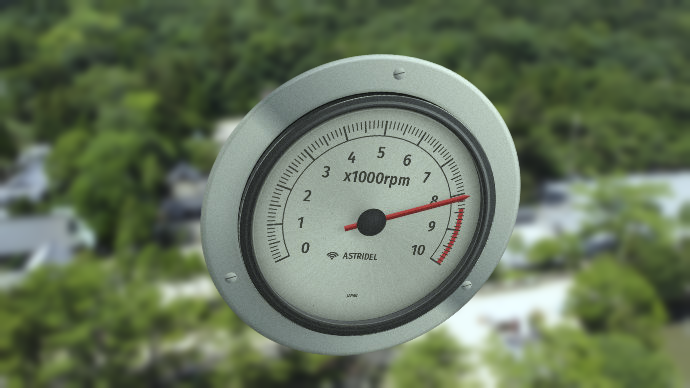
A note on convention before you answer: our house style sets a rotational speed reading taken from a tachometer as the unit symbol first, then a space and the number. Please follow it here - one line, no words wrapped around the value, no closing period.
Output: rpm 8000
